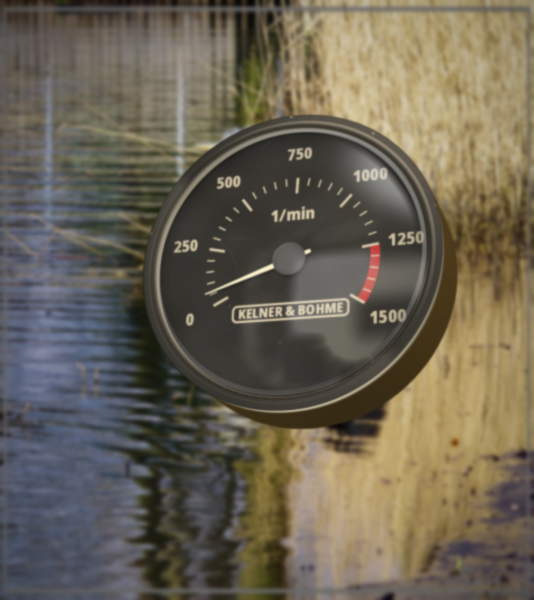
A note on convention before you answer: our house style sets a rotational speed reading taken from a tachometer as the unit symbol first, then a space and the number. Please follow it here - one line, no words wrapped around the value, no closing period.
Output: rpm 50
